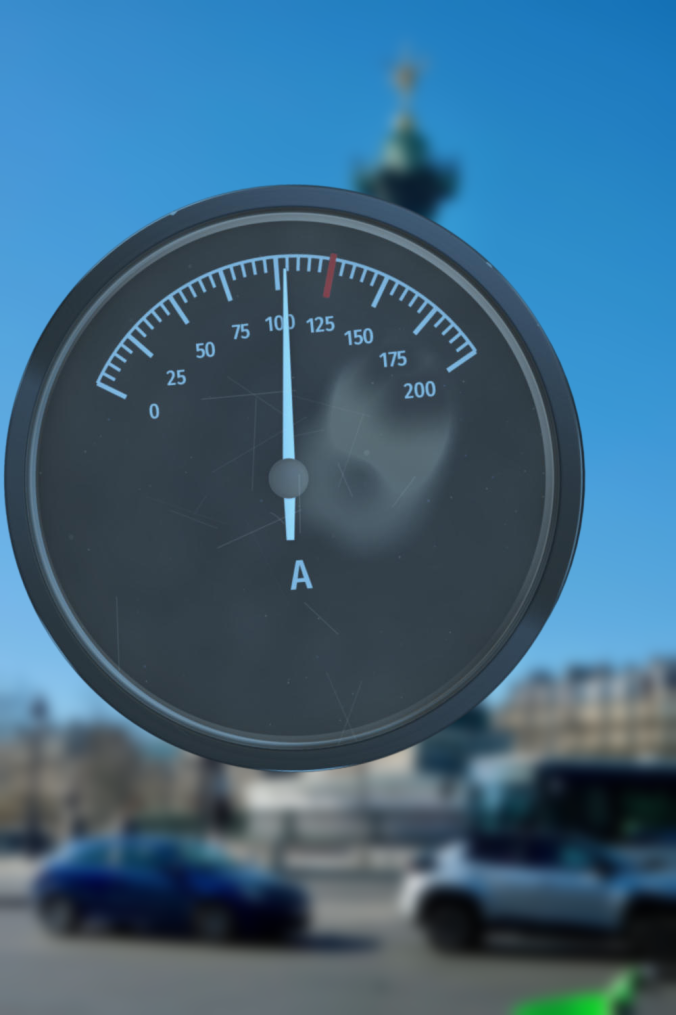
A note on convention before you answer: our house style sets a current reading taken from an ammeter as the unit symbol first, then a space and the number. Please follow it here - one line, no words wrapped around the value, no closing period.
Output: A 105
